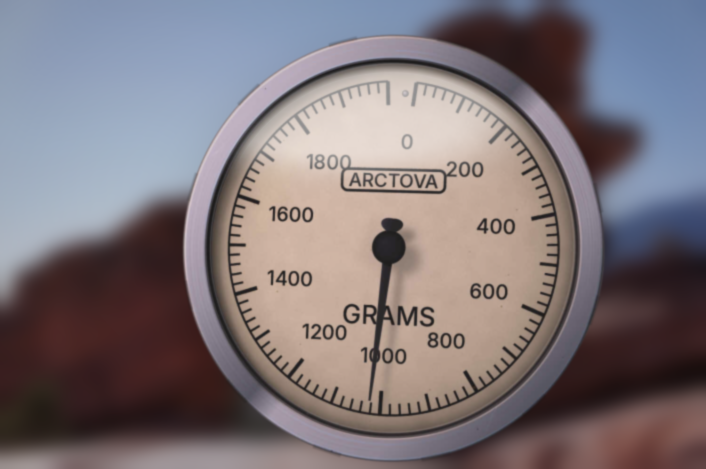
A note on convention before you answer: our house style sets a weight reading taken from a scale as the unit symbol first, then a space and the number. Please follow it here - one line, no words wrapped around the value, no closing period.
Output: g 1020
